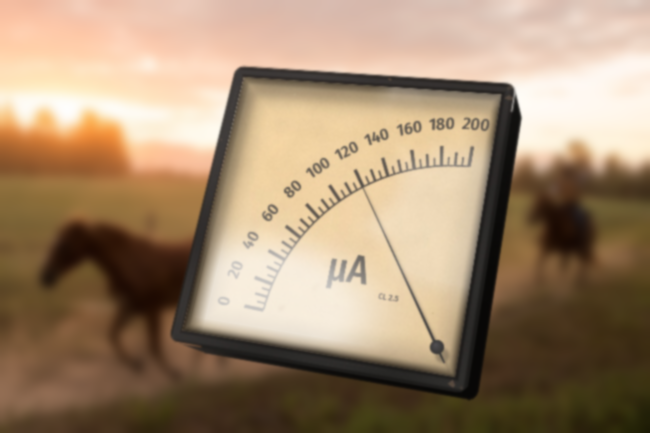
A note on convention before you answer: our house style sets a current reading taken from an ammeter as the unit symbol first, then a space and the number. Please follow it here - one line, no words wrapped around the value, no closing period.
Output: µA 120
